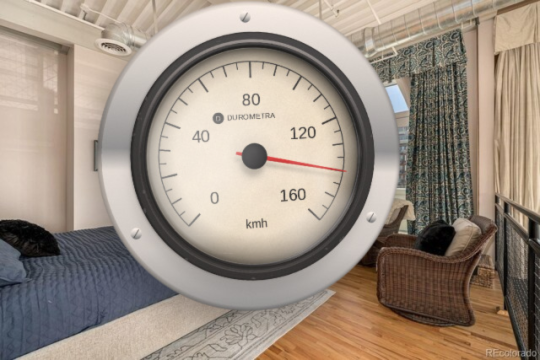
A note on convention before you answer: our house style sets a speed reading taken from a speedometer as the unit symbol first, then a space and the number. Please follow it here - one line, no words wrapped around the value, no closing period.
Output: km/h 140
